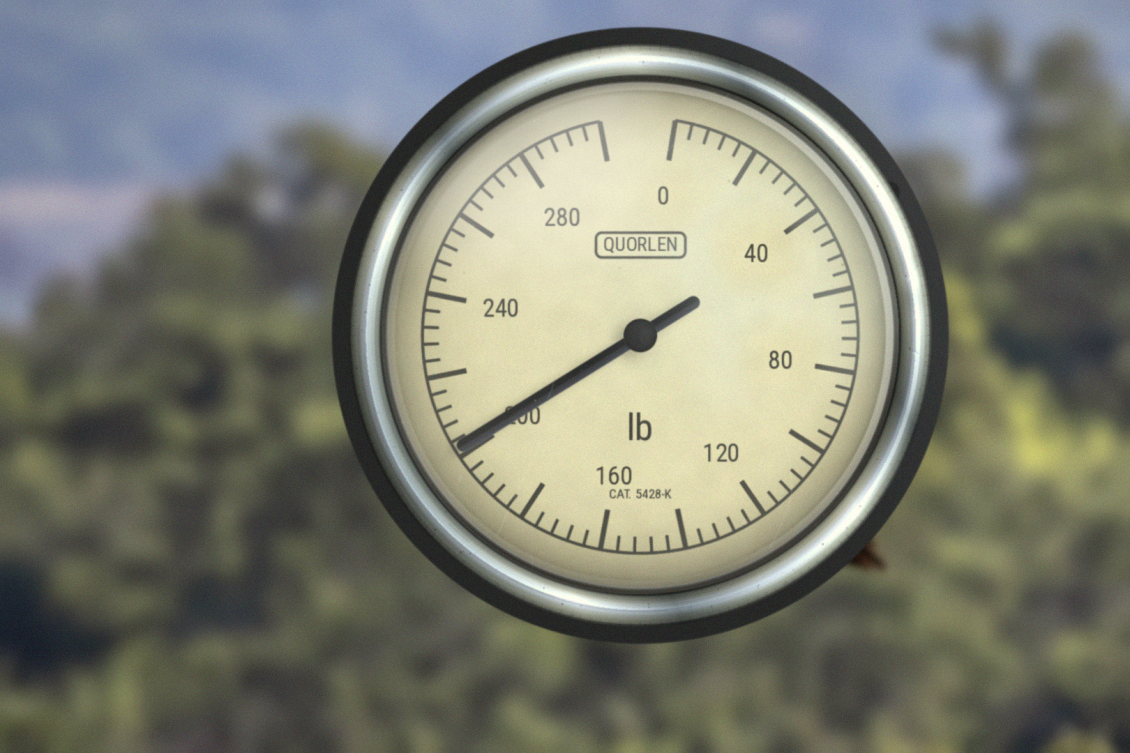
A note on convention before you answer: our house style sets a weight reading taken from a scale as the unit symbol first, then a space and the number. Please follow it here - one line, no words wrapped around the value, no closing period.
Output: lb 202
